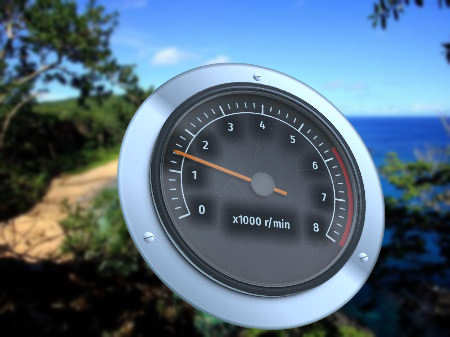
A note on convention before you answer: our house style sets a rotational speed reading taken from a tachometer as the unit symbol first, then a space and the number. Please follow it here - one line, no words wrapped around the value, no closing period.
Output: rpm 1400
